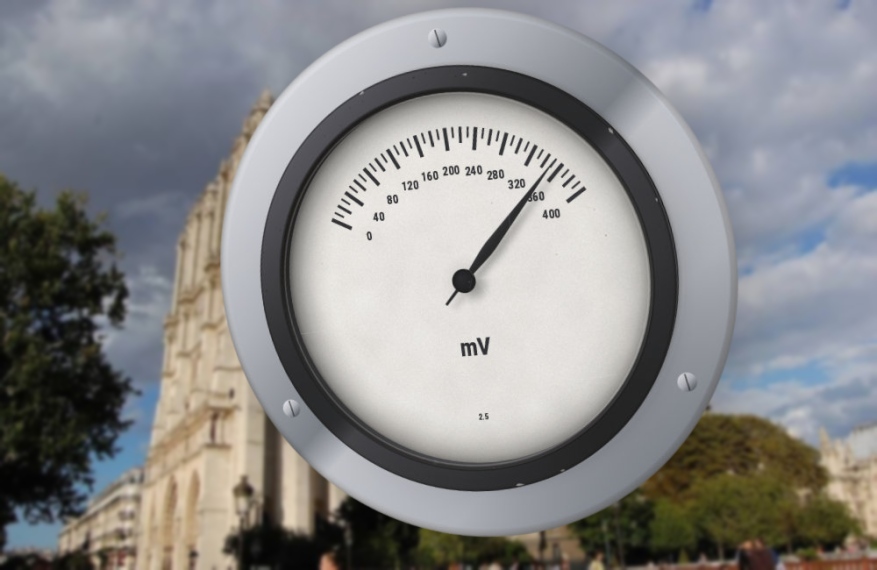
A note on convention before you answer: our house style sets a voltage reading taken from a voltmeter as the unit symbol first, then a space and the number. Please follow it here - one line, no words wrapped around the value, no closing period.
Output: mV 350
